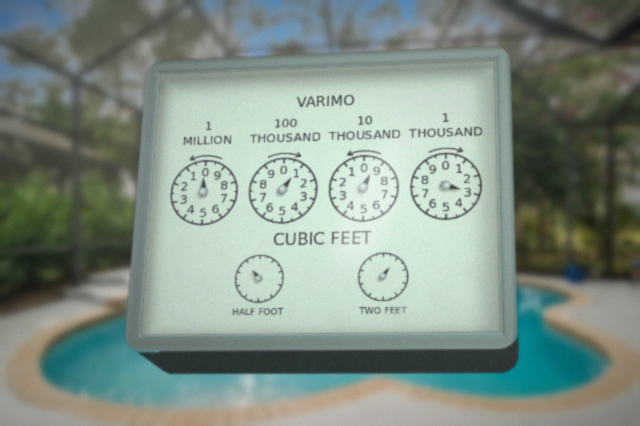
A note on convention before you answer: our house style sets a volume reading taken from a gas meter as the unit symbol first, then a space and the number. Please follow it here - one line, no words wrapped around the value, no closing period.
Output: ft³ 9300
